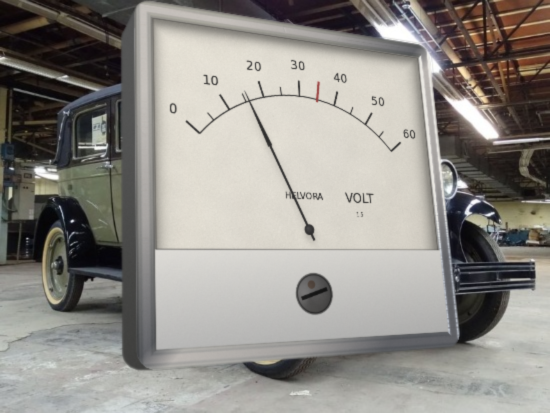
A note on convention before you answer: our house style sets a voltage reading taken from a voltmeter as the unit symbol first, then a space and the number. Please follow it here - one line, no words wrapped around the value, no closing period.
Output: V 15
